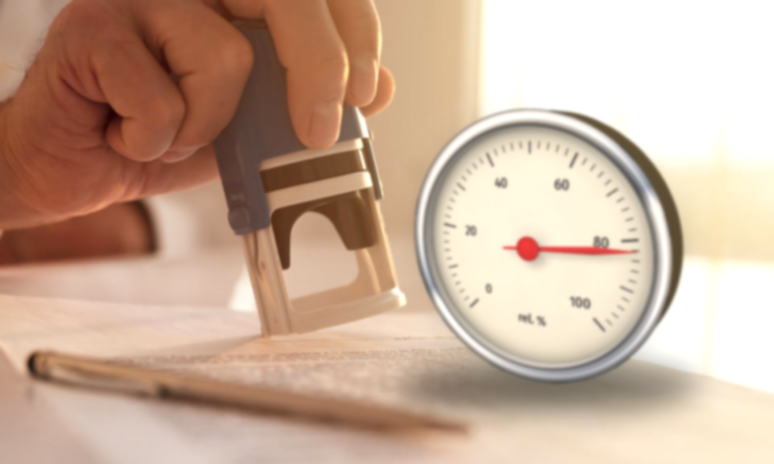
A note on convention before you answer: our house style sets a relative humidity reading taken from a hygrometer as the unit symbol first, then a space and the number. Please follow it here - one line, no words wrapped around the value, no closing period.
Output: % 82
